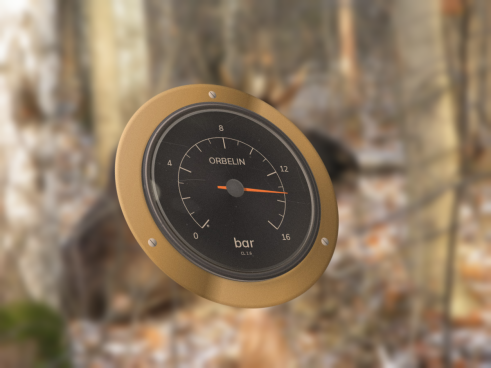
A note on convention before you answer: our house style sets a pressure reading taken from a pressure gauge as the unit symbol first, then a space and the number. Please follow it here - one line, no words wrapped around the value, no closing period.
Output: bar 13.5
